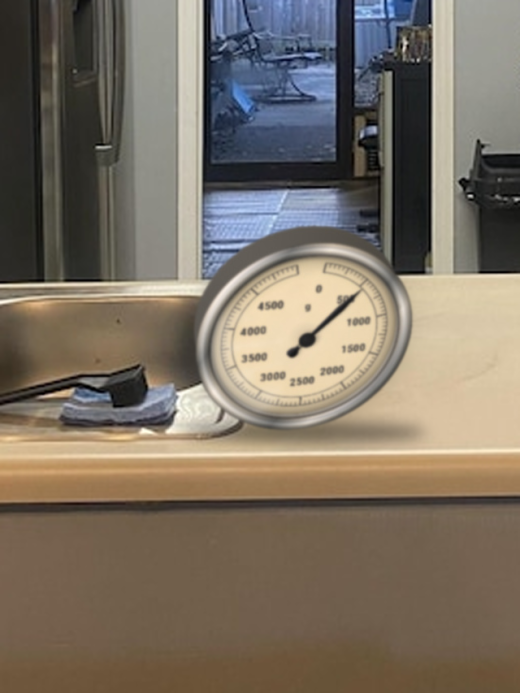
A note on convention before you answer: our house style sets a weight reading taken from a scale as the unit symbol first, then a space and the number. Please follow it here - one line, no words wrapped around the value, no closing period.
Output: g 500
